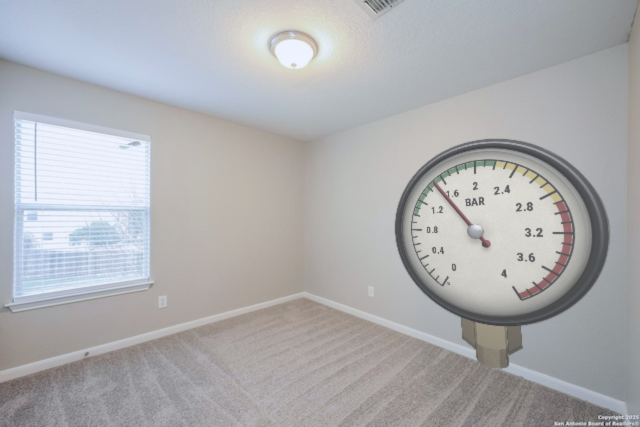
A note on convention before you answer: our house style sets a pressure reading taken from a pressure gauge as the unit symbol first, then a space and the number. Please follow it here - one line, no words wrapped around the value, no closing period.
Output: bar 1.5
